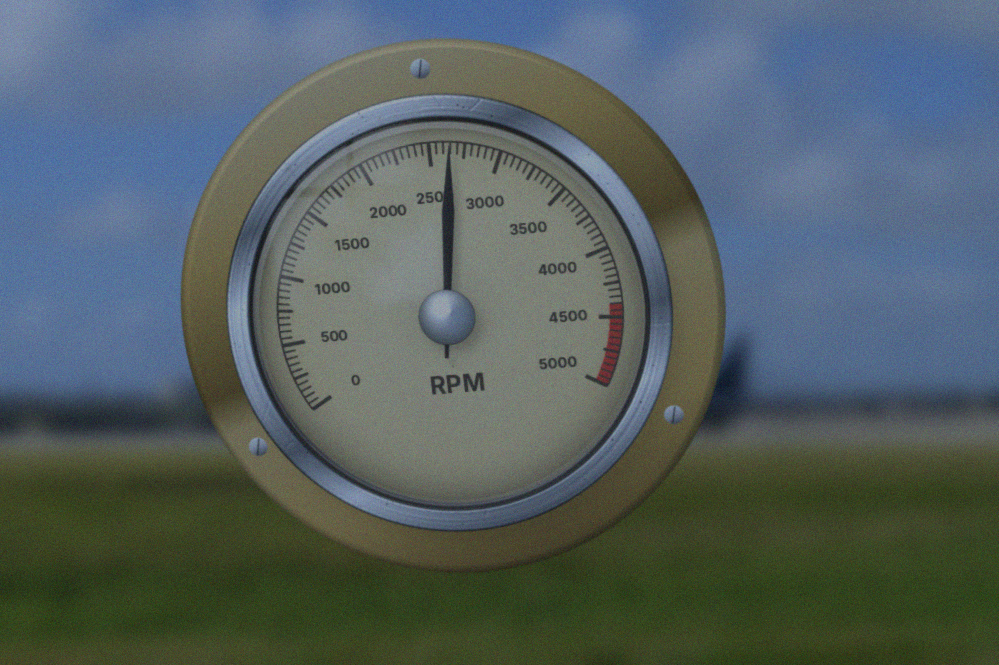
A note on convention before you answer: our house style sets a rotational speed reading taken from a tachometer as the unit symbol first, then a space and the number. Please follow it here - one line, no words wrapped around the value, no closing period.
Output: rpm 2650
